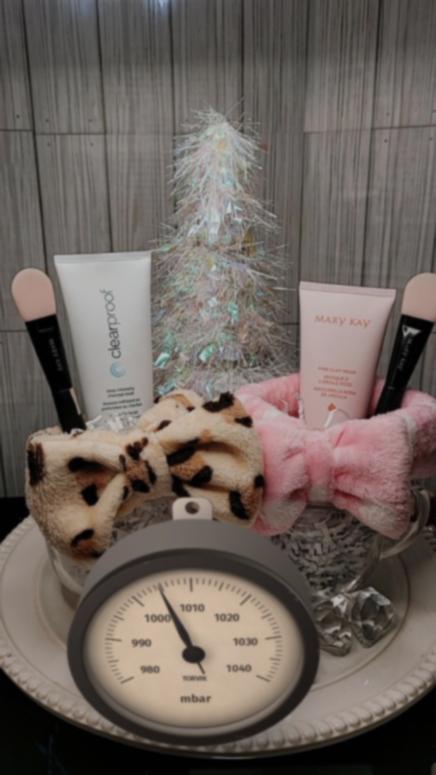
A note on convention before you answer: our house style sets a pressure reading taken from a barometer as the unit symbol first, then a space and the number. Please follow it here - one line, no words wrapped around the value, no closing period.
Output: mbar 1005
